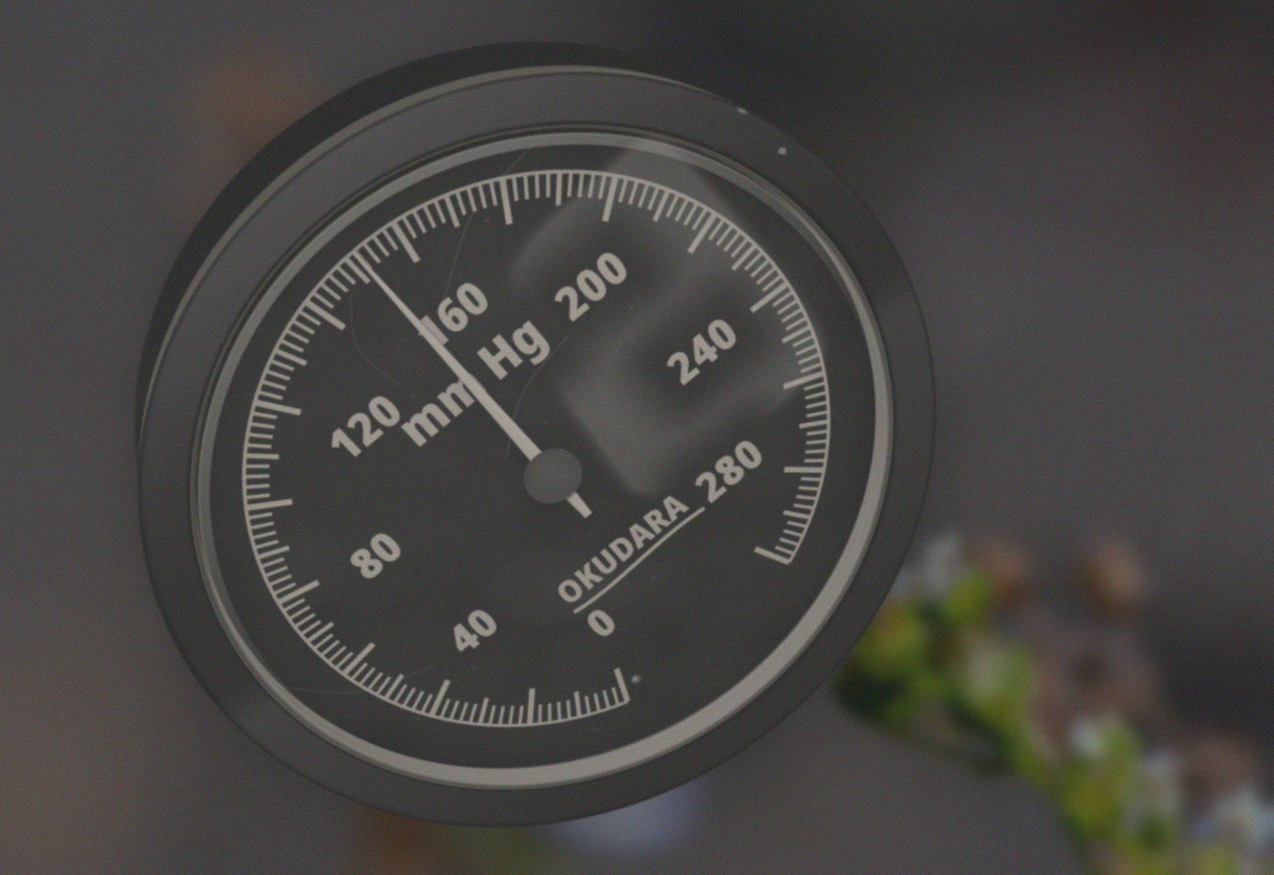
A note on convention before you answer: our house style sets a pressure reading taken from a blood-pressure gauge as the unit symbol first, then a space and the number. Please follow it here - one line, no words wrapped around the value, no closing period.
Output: mmHg 152
